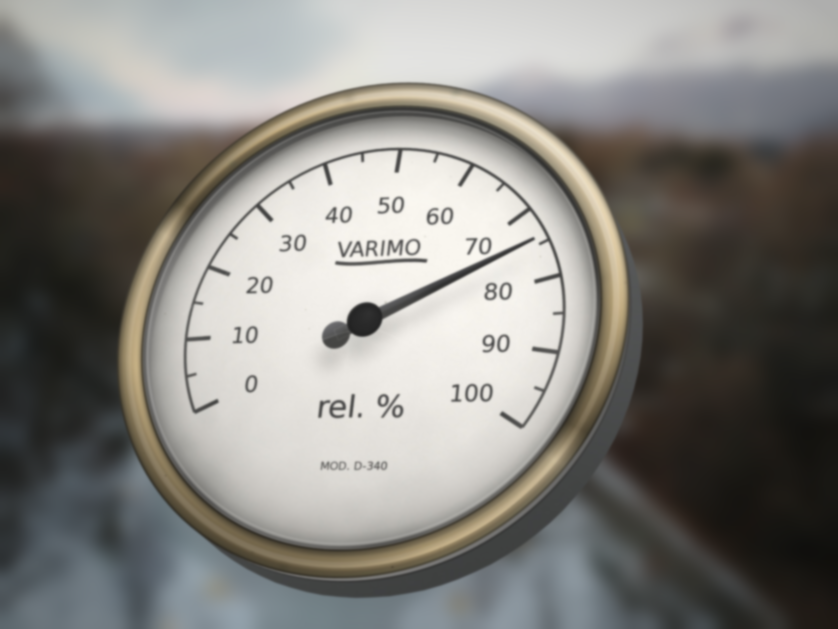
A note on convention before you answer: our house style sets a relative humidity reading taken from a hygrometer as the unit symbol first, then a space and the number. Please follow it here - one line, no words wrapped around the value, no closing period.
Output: % 75
